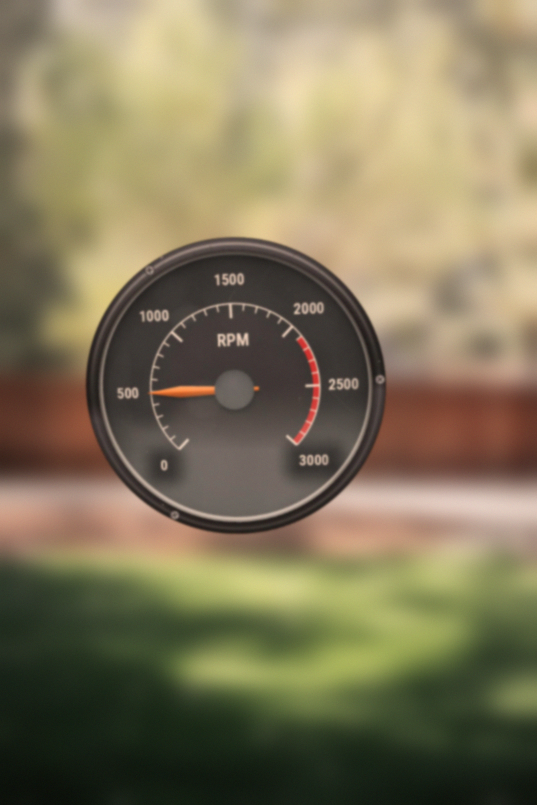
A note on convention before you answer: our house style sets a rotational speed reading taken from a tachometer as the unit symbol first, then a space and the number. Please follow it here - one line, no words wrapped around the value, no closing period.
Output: rpm 500
